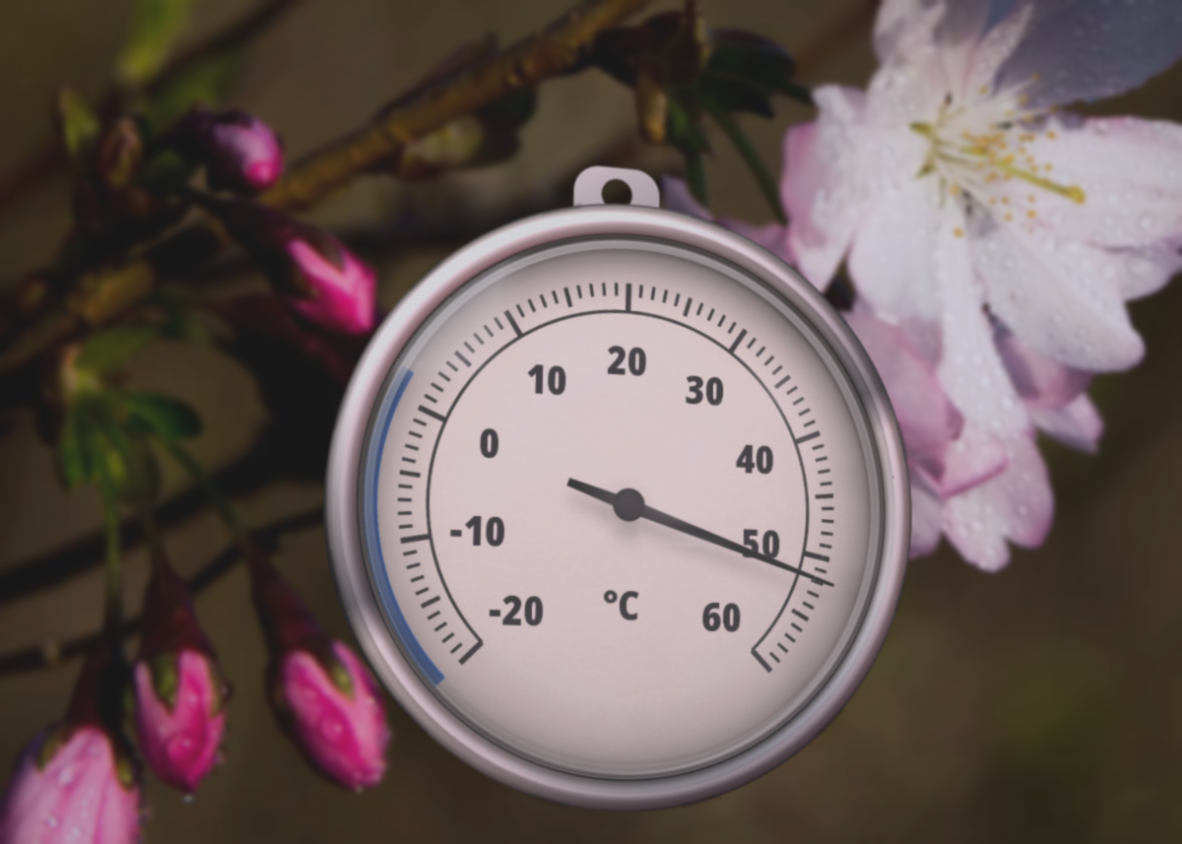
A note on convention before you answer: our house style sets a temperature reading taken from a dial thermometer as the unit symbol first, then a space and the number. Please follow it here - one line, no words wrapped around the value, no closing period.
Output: °C 52
